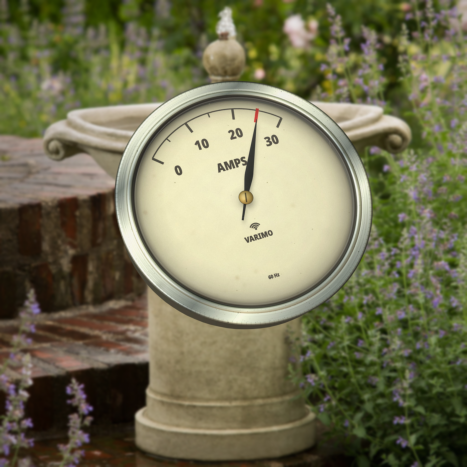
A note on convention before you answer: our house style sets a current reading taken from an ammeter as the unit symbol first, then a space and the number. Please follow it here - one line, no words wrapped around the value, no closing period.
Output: A 25
